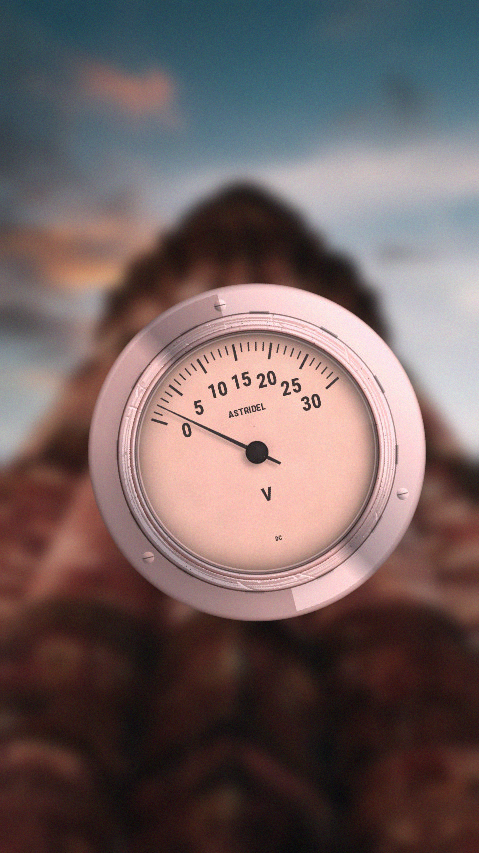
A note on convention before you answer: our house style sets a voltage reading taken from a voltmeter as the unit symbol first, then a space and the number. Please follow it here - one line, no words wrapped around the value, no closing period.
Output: V 2
